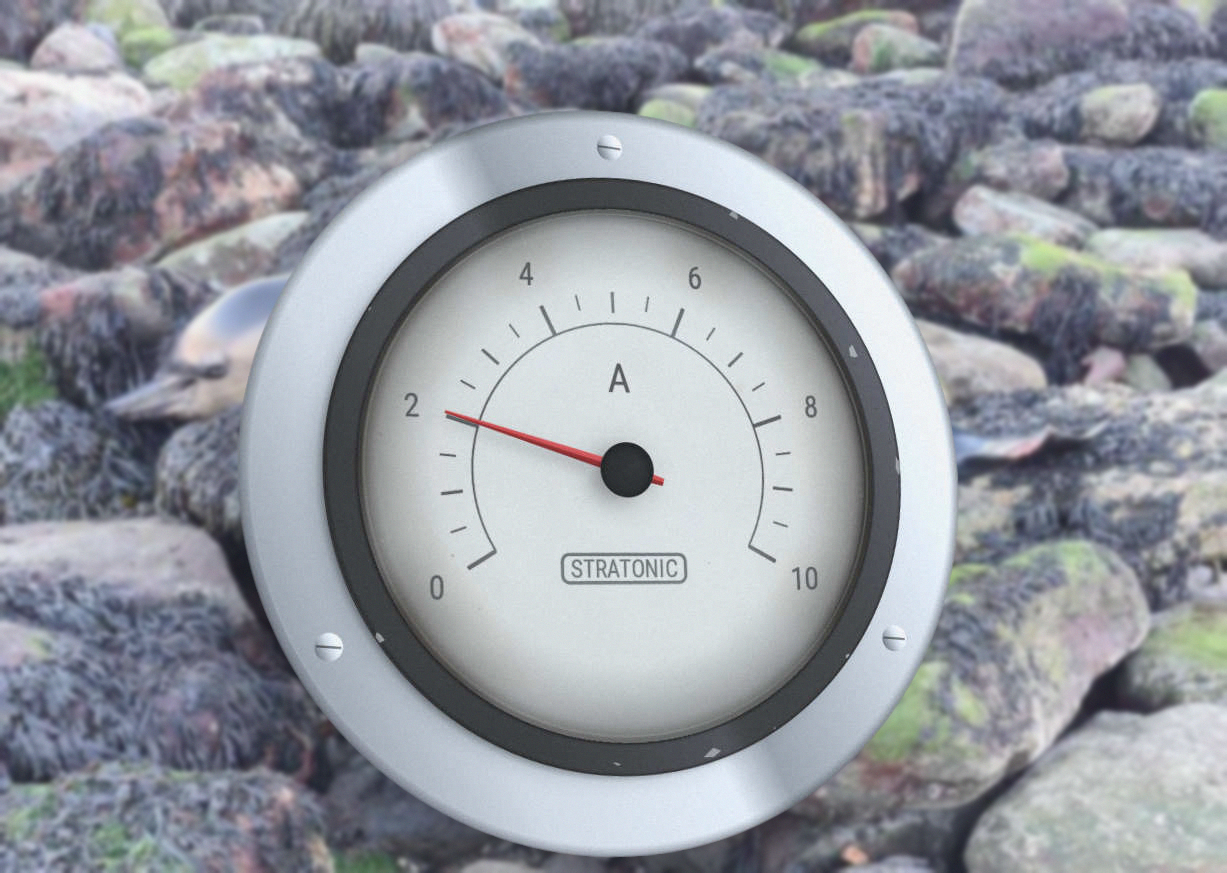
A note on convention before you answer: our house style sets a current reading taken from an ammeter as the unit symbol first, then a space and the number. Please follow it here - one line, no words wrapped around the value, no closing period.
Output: A 2
